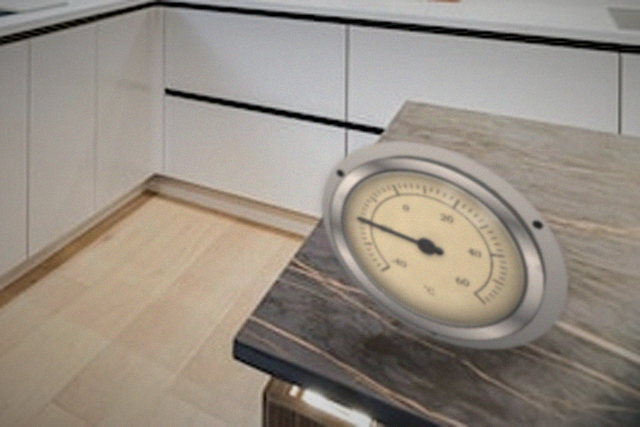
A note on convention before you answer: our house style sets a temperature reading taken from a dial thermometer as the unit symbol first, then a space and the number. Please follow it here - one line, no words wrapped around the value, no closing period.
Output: °C -20
